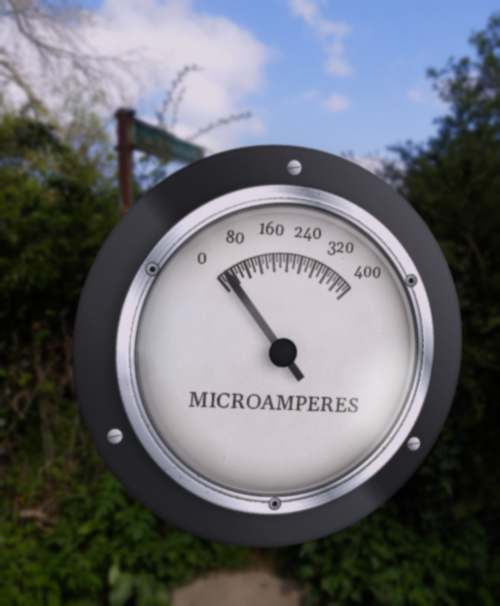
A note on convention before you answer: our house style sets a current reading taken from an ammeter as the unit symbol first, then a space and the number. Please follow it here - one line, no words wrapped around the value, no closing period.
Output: µA 20
